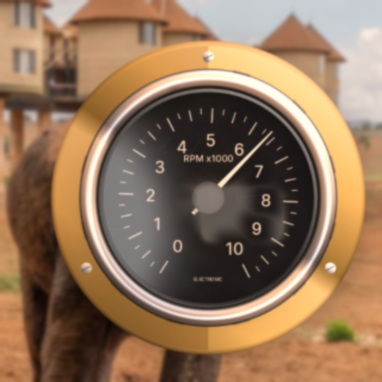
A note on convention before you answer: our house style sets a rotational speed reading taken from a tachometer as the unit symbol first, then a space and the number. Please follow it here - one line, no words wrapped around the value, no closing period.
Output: rpm 6375
